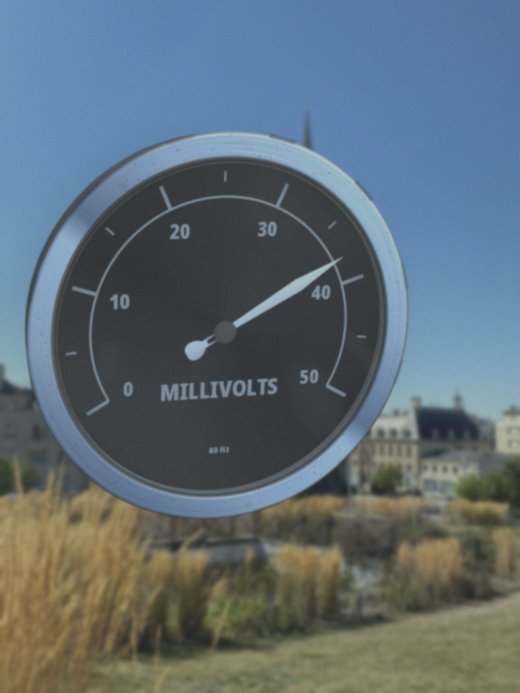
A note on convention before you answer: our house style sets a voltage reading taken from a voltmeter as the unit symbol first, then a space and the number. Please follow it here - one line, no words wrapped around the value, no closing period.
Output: mV 37.5
